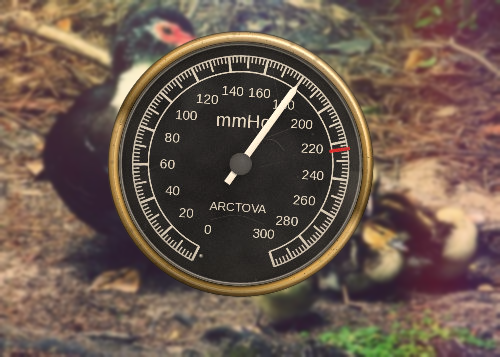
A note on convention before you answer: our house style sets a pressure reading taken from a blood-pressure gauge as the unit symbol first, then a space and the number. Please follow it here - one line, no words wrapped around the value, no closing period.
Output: mmHg 180
